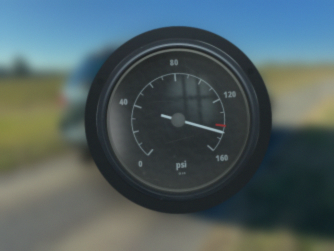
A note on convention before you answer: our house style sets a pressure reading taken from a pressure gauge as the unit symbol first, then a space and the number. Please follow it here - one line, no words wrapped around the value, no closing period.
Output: psi 145
